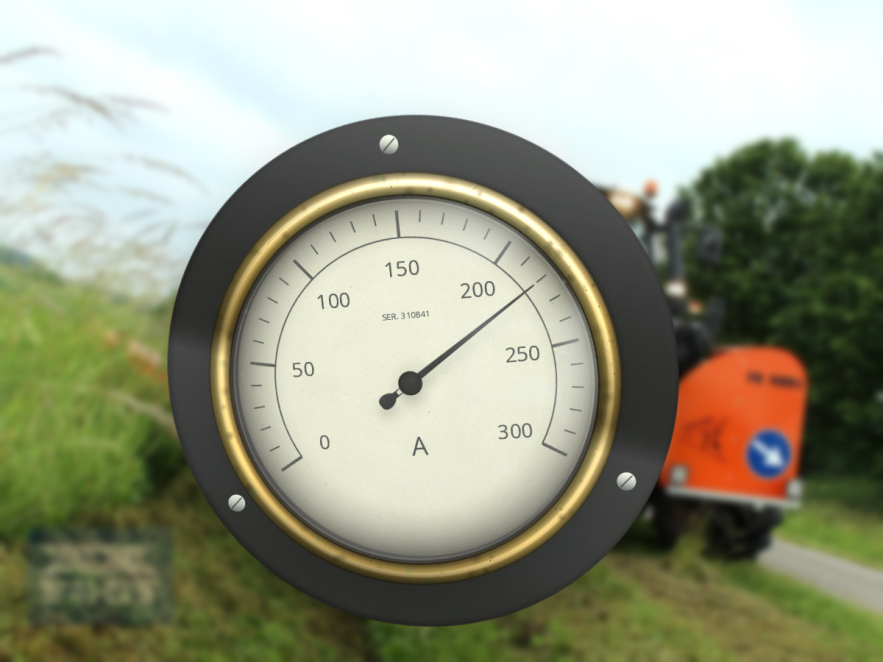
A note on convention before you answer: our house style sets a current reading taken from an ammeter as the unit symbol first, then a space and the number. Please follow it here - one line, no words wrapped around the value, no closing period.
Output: A 220
